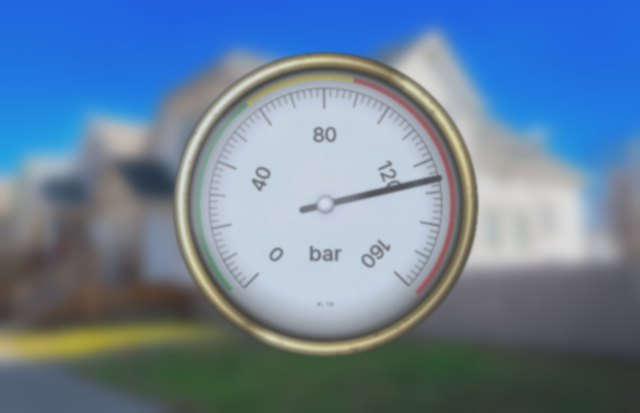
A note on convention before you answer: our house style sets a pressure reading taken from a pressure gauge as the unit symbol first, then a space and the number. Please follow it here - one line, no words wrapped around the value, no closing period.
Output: bar 126
